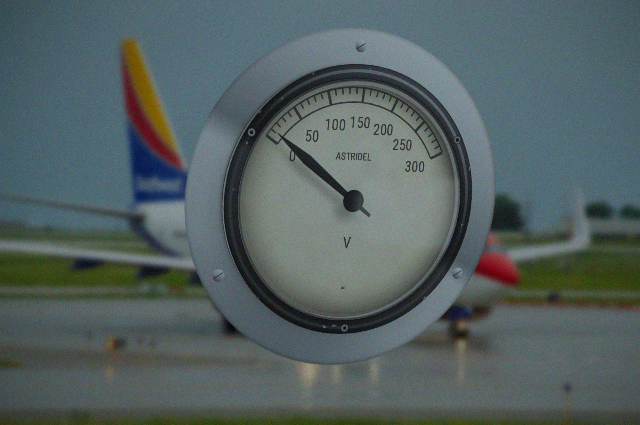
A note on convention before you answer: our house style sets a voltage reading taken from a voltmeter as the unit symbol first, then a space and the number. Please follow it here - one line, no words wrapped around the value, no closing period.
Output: V 10
